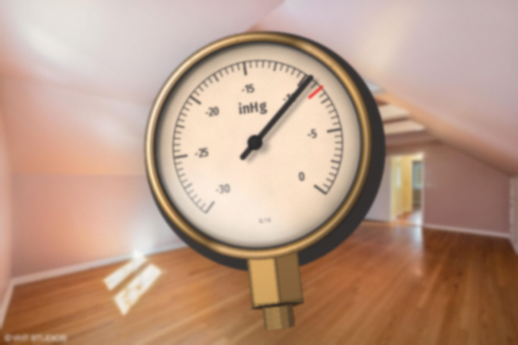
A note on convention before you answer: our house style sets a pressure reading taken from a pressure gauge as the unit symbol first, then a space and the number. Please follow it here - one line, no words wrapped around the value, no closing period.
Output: inHg -9.5
